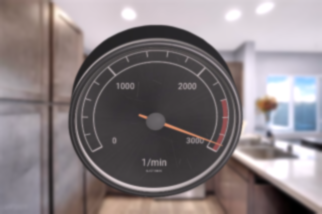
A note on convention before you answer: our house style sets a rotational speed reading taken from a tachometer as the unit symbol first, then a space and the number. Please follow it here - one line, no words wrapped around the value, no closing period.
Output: rpm 2900
